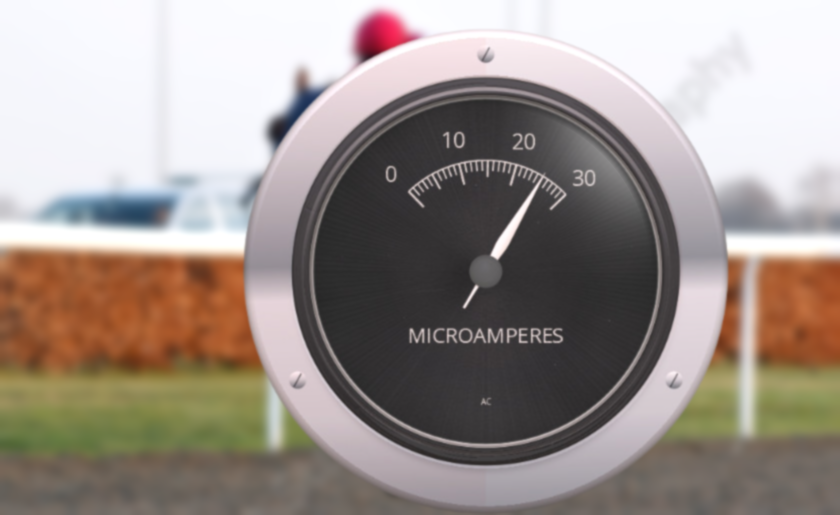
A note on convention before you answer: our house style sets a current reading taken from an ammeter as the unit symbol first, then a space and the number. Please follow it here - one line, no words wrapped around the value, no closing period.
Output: µA 25
